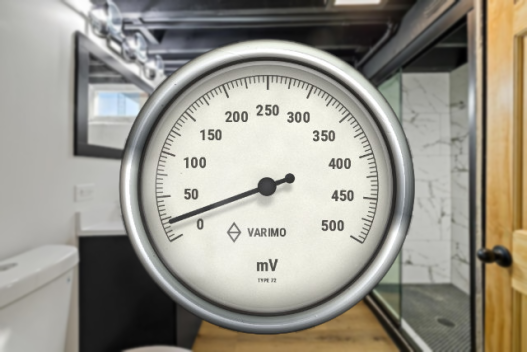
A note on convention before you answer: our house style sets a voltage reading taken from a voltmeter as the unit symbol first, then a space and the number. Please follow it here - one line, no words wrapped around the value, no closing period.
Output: mV 20
